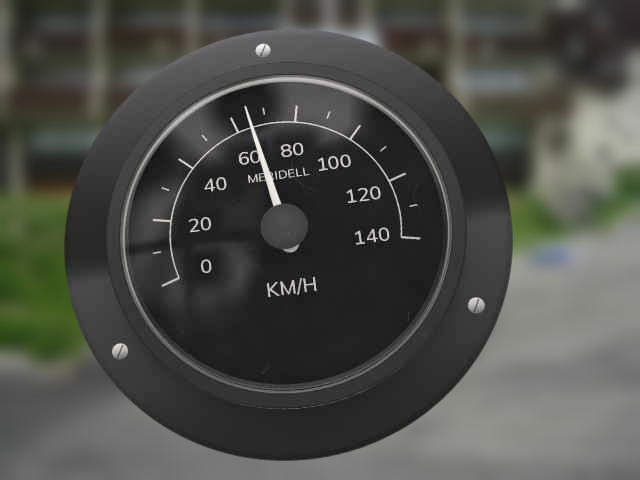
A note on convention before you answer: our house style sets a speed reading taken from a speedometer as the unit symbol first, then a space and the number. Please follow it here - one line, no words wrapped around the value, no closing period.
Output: km/h 65
